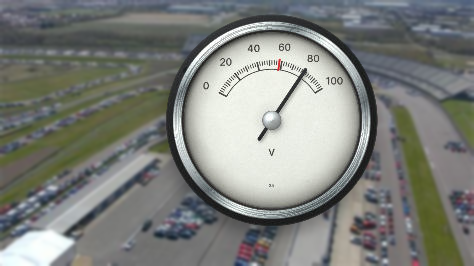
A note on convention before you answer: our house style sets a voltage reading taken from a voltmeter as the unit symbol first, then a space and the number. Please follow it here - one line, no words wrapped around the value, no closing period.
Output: V 80
